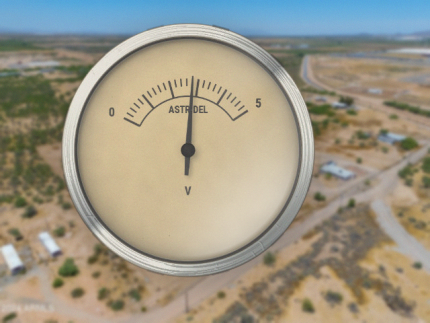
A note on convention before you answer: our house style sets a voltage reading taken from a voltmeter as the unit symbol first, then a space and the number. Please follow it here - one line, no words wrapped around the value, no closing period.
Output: V 2.8
